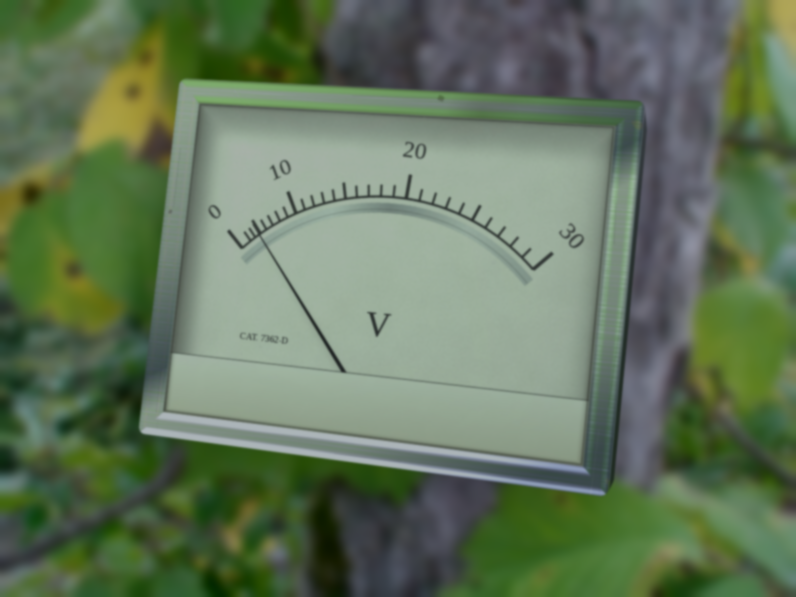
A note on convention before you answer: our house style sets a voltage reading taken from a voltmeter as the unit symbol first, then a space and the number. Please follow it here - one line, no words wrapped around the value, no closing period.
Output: V 5
